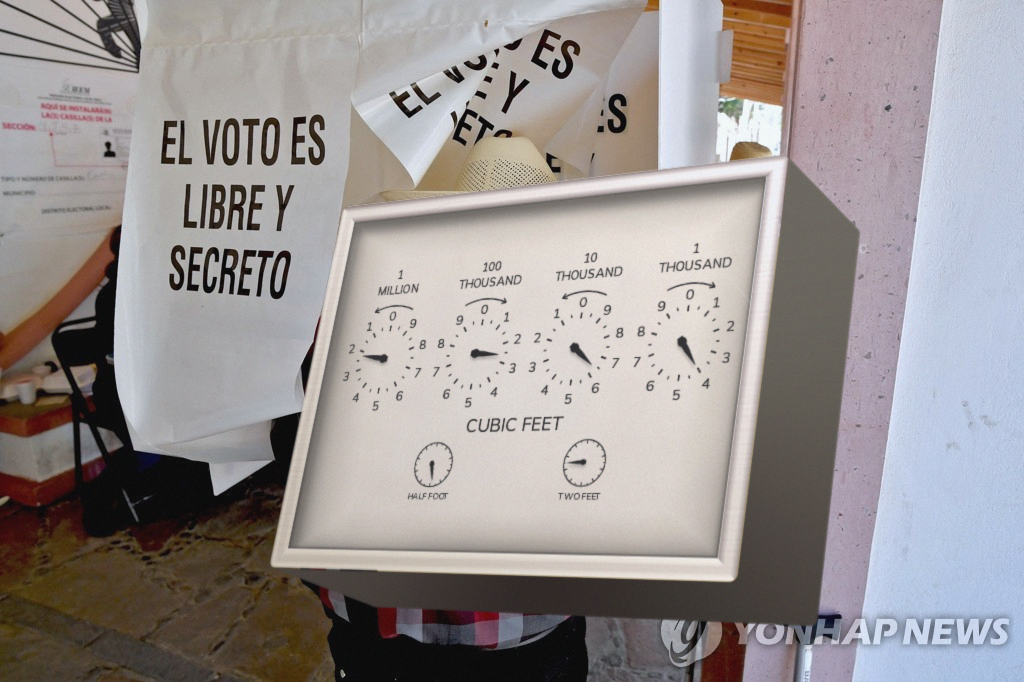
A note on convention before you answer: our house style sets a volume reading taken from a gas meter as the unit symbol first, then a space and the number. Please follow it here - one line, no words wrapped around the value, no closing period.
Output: ft³ 226400
